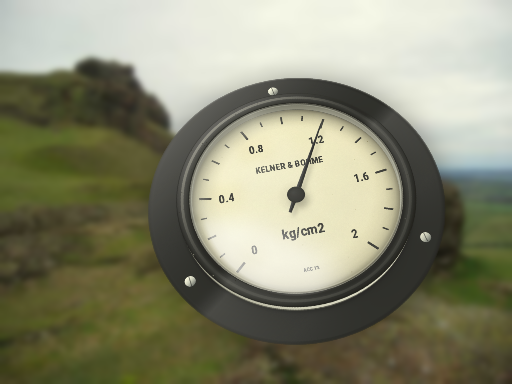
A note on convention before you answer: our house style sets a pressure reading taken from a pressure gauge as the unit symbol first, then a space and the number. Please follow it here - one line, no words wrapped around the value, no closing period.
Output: kg/cm² 1.2
